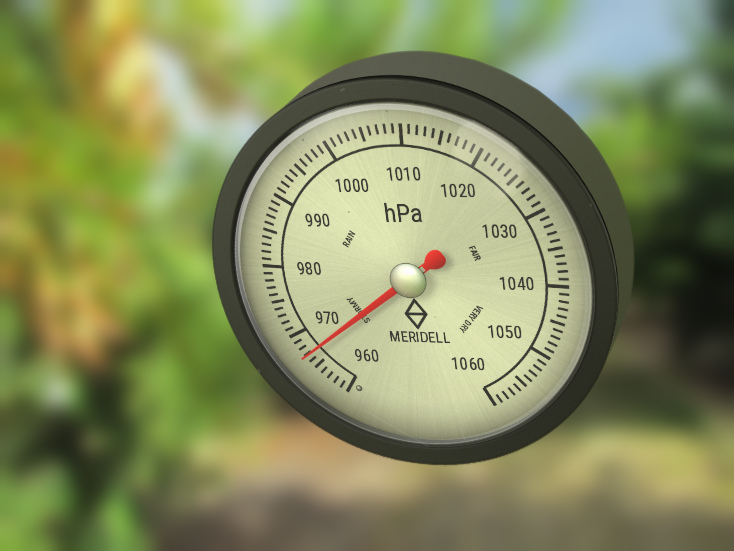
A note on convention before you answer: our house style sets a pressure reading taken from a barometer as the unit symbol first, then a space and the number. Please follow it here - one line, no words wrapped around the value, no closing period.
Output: hPa 967
